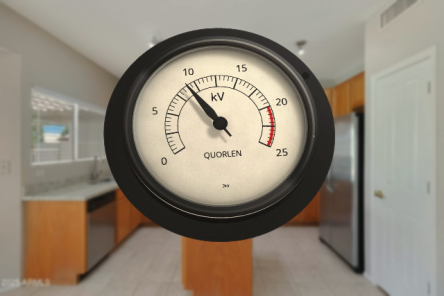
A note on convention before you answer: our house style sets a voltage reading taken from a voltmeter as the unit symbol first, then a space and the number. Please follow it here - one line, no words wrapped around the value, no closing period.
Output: kV 9
